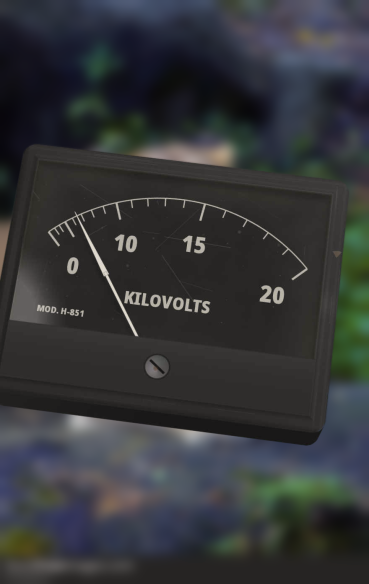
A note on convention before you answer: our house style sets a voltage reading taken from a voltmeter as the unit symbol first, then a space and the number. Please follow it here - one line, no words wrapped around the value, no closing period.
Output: kV 6.5
